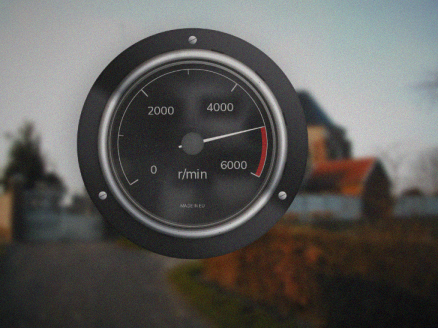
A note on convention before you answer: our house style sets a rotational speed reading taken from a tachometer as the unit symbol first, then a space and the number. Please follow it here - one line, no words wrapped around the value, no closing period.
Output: rpm 5000
